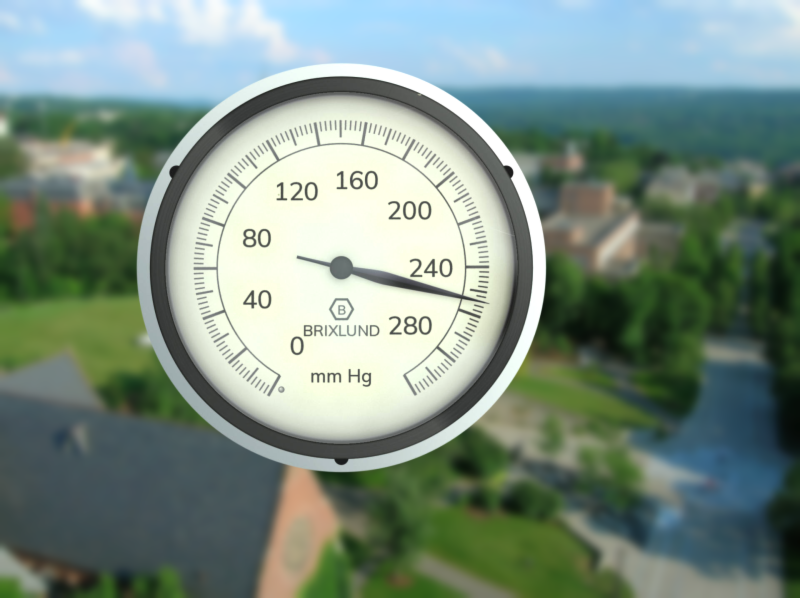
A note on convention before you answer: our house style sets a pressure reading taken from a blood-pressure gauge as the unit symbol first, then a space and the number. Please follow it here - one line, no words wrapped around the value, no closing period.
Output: mmHg 254
